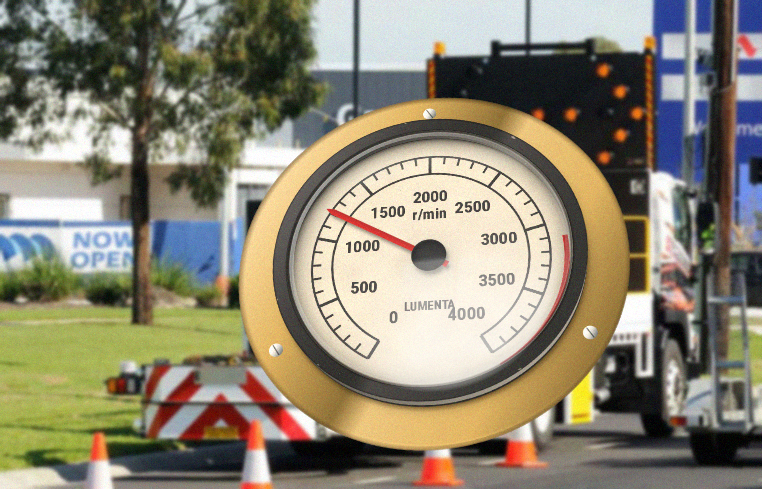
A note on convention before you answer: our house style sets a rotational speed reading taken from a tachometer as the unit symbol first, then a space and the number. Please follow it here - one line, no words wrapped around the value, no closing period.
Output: rpm 1200
